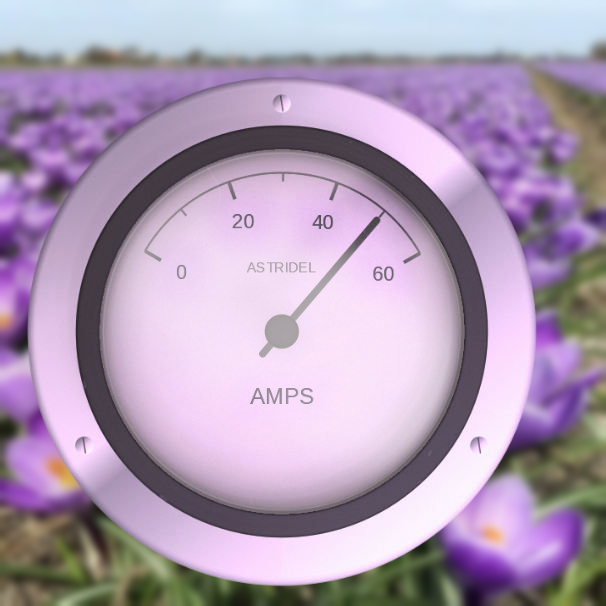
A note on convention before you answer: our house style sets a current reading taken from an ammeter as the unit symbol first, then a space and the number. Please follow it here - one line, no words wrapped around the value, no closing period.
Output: A 50
